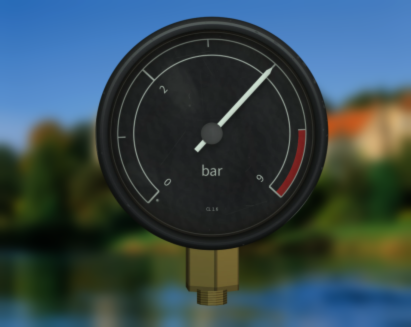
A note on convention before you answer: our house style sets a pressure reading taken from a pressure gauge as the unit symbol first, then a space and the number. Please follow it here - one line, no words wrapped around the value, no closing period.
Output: bar 4
